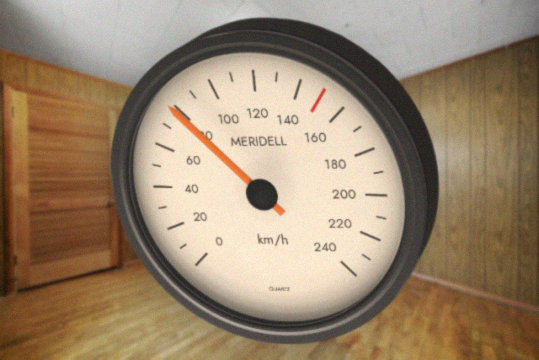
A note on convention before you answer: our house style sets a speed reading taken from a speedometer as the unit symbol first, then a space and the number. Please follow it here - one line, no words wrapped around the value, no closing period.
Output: km/h 80
